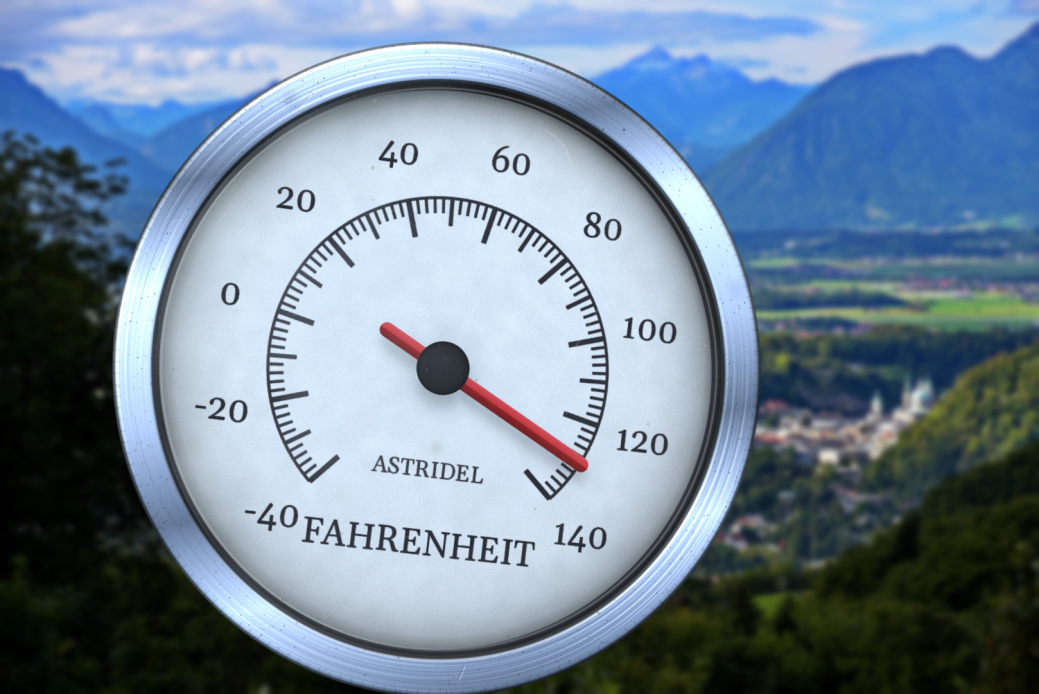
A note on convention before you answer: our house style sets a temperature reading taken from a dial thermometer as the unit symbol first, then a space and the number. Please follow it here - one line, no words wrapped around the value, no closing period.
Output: °F 130
